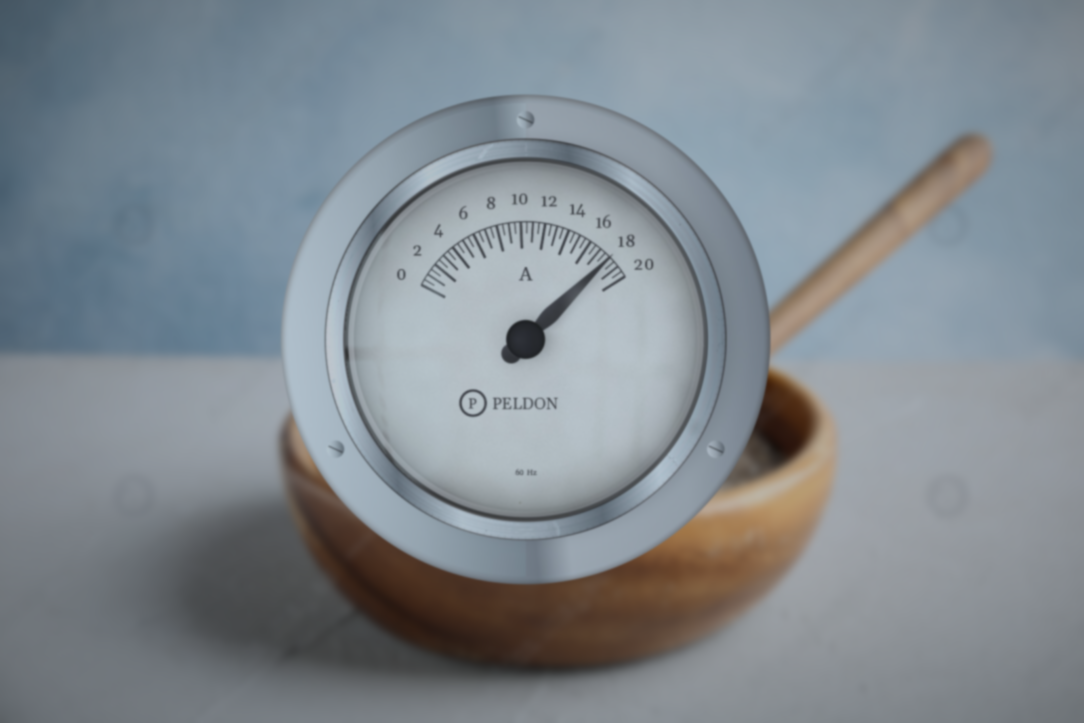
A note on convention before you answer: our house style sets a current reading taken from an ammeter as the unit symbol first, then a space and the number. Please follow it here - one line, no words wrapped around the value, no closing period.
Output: A 18
